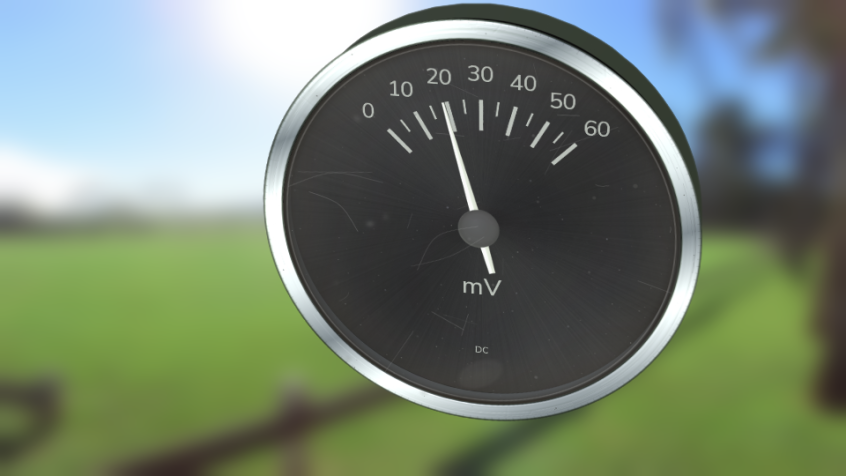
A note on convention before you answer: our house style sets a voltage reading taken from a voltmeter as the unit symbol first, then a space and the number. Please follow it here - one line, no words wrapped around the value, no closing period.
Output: mV 20
